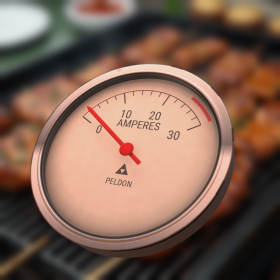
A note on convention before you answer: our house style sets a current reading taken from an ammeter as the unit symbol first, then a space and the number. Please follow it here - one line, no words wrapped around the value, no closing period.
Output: A 2
